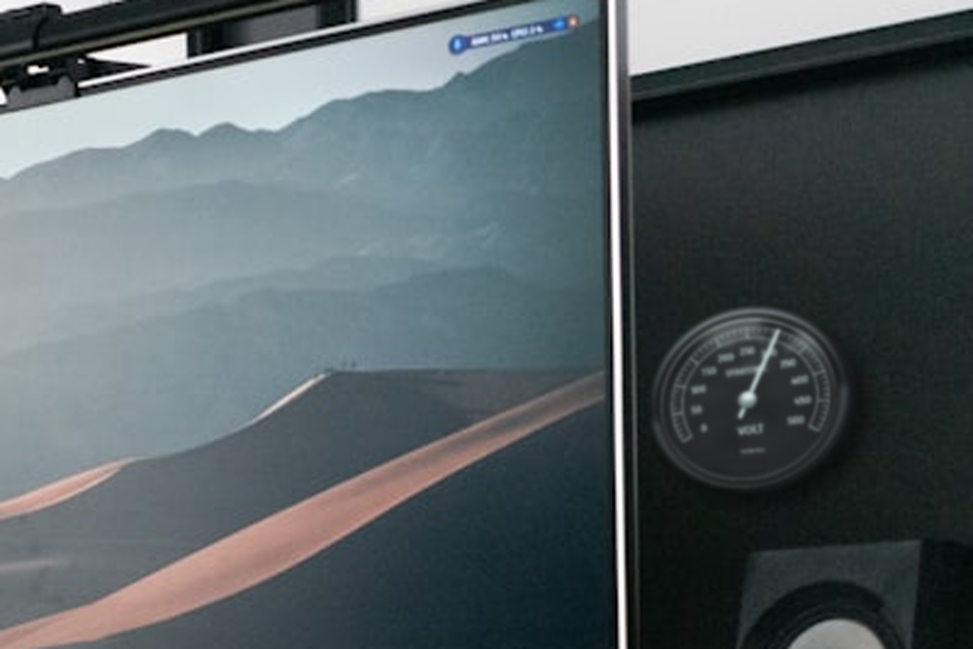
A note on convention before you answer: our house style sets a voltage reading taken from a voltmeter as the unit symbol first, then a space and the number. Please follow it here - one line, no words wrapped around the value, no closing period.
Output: V 300
